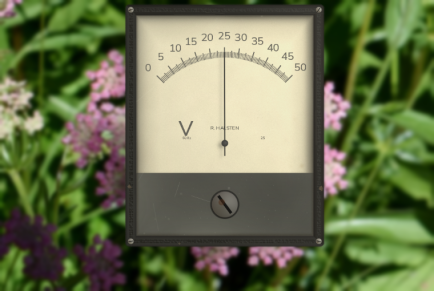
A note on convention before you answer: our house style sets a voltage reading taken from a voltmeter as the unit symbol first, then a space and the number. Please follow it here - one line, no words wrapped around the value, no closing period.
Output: V 25
